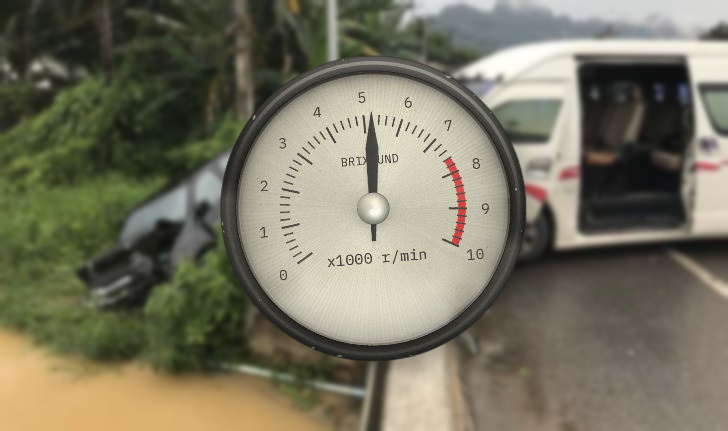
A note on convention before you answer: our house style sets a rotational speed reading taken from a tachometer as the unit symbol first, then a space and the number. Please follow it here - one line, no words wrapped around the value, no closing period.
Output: rpm 5200
